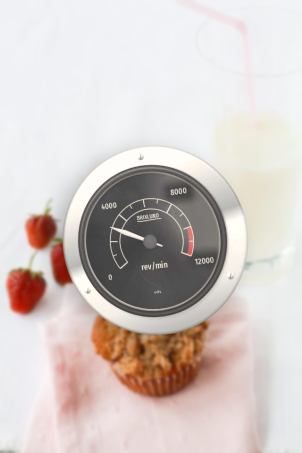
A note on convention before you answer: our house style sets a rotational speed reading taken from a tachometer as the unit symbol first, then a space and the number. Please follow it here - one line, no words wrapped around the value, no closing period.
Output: rpm 3000
